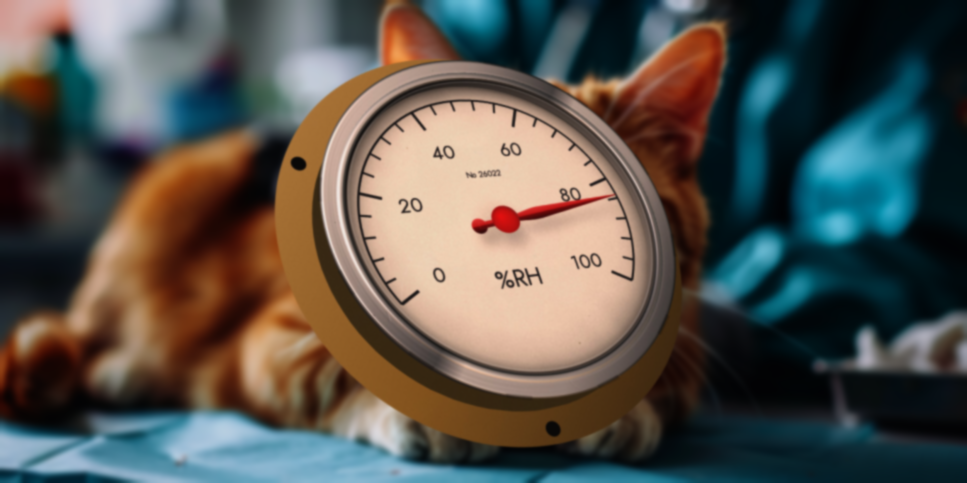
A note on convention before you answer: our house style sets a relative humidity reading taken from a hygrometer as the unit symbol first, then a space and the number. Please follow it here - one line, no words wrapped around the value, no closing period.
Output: % 84
